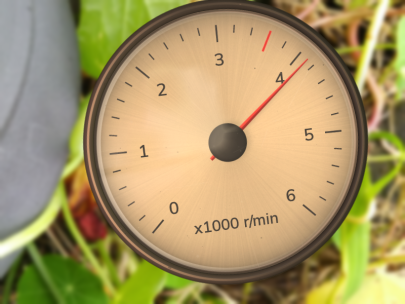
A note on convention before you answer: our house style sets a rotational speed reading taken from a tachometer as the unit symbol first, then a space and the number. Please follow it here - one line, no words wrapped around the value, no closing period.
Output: rpm 4100
